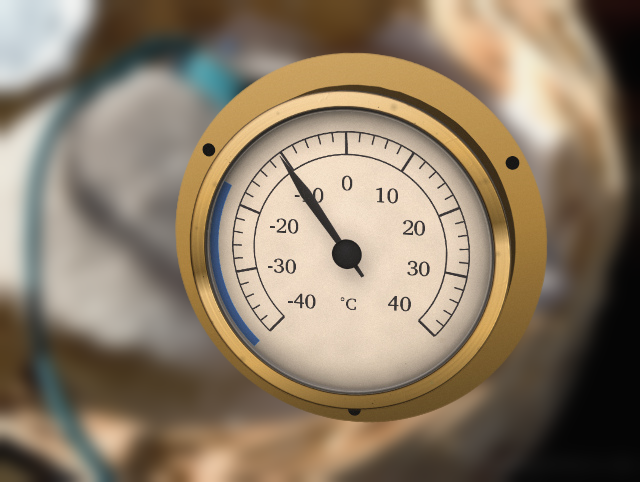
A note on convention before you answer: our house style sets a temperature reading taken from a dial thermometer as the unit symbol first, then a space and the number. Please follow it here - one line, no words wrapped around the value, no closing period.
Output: °C -10
